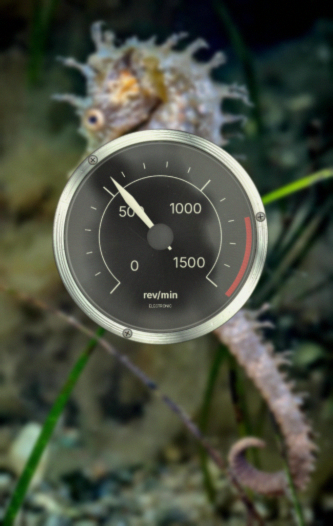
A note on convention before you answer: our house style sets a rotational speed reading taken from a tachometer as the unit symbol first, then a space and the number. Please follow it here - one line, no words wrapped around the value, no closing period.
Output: rpm 550
